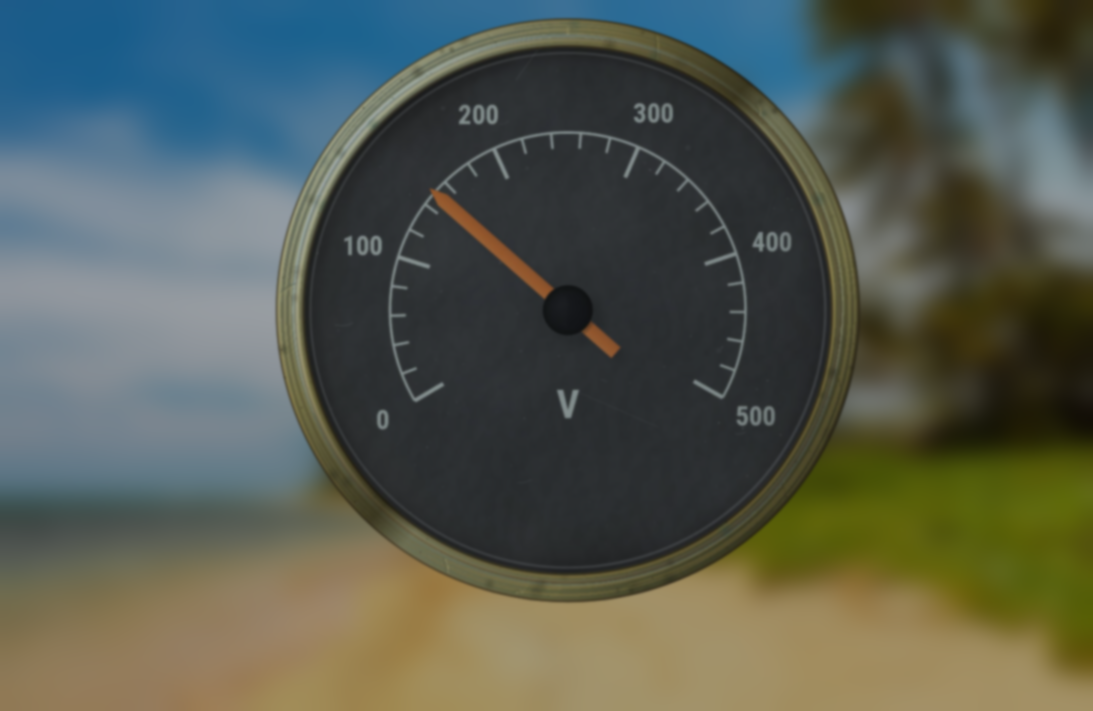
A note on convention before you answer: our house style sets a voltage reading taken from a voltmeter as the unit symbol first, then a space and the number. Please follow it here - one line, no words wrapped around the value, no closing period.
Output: V 150
